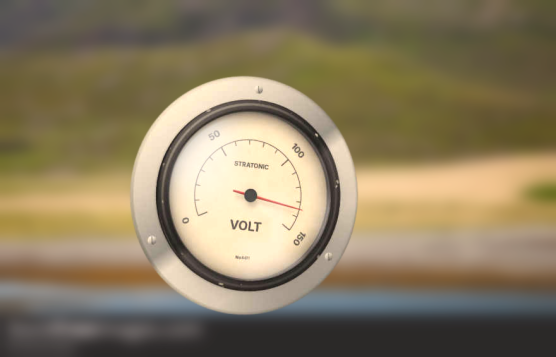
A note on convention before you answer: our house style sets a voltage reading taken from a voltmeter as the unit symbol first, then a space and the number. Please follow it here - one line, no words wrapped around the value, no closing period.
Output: V 135
